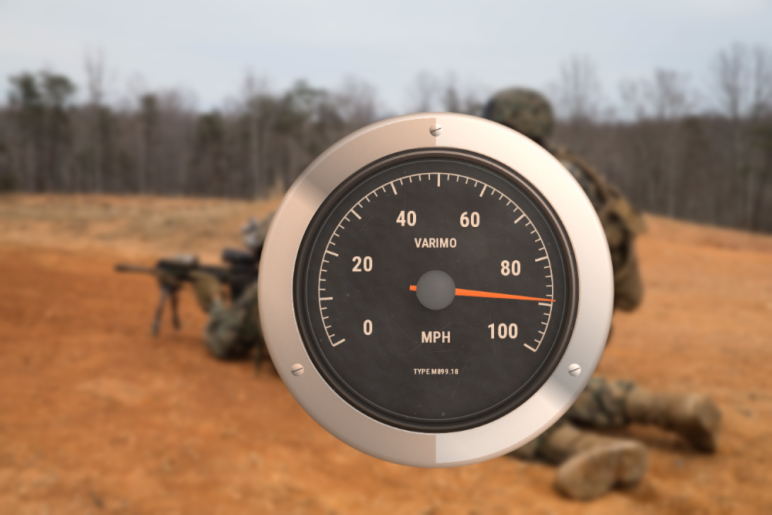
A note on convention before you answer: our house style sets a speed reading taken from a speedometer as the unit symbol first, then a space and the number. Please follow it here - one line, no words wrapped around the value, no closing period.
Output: mph 89
